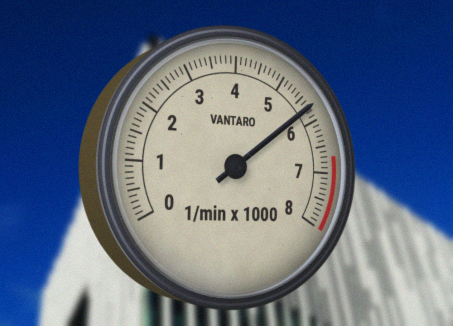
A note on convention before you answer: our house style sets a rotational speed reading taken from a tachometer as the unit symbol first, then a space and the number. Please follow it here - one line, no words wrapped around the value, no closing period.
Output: rpm 5700
